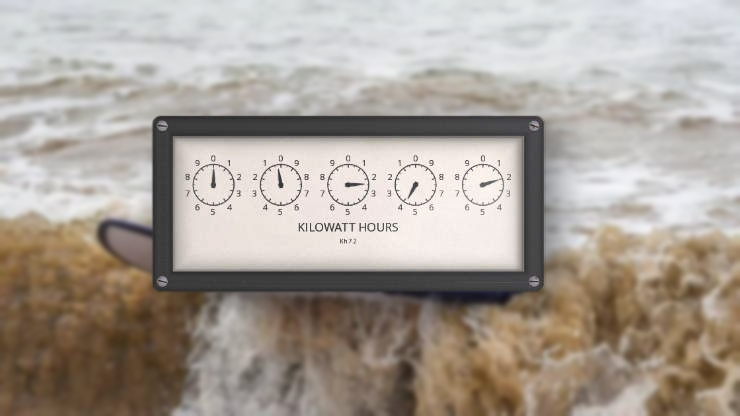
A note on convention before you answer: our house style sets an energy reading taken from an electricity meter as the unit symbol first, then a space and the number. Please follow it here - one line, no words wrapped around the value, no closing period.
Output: kWh 242
